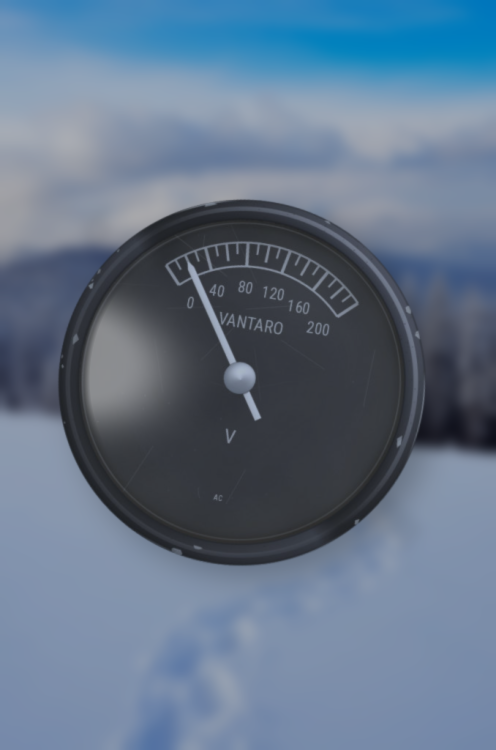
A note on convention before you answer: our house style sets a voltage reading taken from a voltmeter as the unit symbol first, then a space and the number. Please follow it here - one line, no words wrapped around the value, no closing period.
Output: V 20
